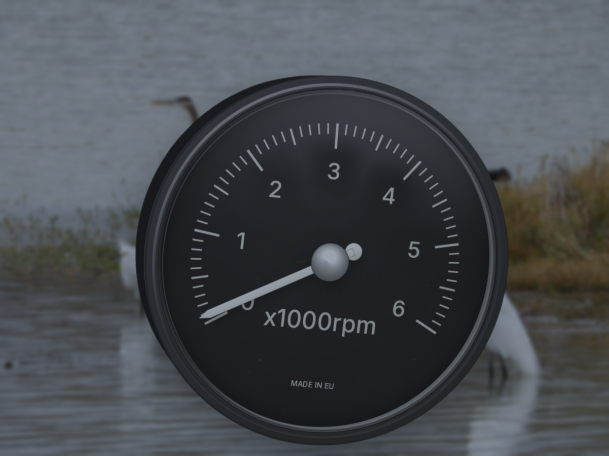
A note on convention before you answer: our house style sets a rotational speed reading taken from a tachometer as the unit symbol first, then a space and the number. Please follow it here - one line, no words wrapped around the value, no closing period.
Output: rpm 100
